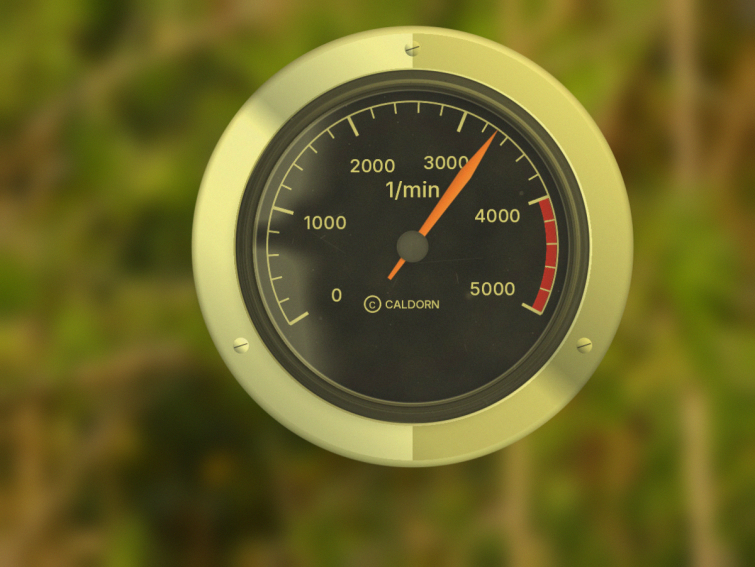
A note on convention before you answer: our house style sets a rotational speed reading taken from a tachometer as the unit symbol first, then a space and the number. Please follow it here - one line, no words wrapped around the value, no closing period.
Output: rpm 3300
